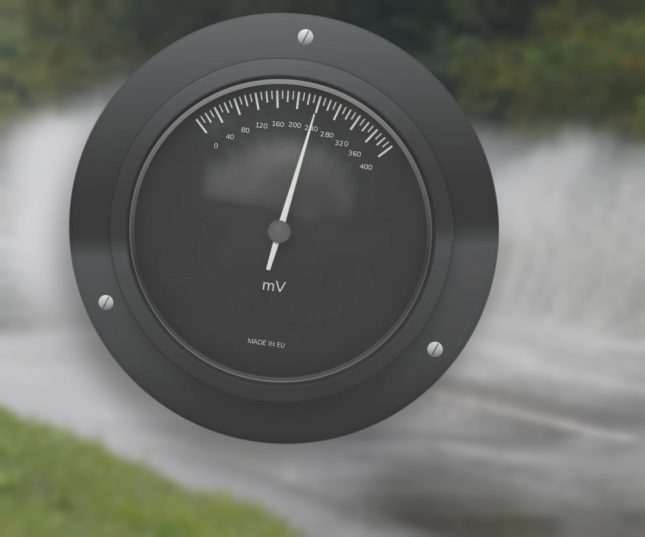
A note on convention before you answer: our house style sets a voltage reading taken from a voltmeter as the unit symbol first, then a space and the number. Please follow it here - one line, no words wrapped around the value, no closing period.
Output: mV 240
